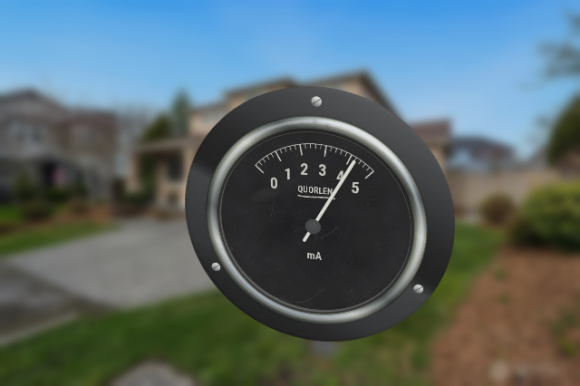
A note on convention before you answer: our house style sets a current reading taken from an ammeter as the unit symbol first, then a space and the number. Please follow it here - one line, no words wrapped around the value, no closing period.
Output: mA 4.2
